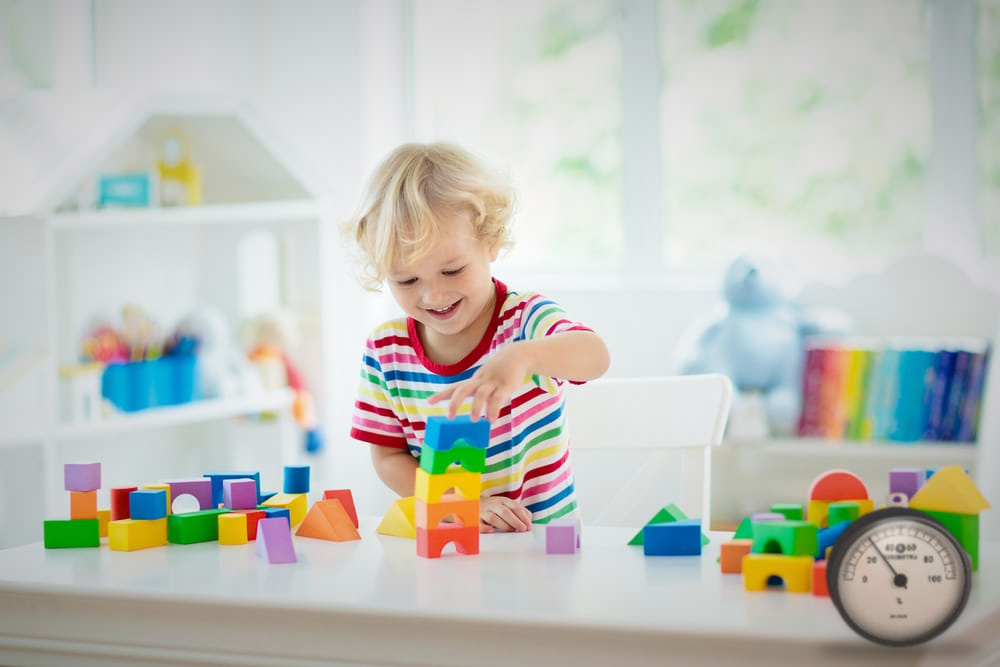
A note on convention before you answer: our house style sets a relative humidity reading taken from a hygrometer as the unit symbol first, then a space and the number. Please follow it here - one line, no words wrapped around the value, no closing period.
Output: % 30
